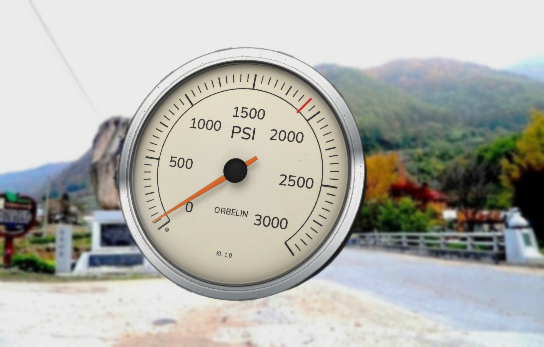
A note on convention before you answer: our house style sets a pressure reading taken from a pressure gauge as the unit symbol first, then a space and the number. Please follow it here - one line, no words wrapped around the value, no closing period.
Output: psi 50
